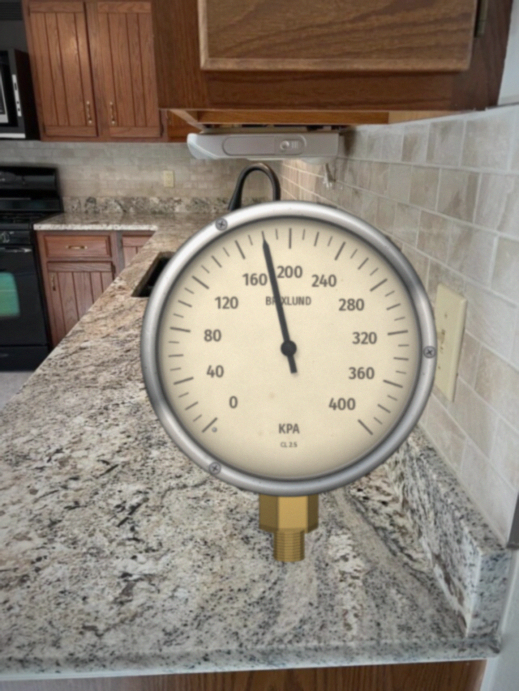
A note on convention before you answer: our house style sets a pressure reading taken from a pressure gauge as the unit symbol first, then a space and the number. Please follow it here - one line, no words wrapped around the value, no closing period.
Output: kPa 180
